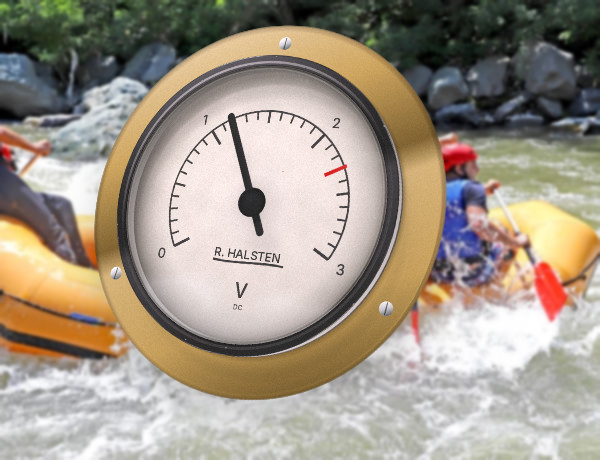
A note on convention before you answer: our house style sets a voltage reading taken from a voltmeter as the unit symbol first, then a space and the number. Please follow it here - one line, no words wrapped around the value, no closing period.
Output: V 1.2
